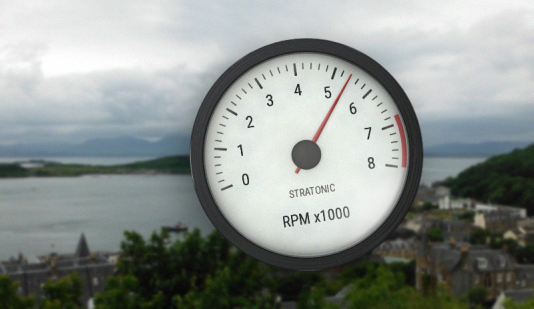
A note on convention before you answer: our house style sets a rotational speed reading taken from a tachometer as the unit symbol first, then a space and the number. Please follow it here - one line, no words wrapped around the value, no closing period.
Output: rpm 5400
